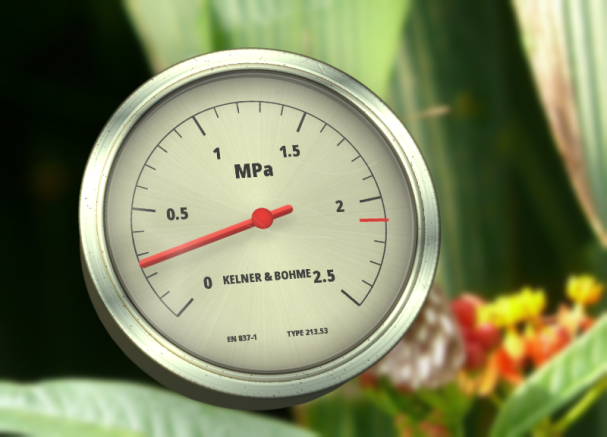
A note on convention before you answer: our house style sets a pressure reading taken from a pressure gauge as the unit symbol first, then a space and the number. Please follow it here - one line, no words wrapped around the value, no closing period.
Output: MPa 0.25
